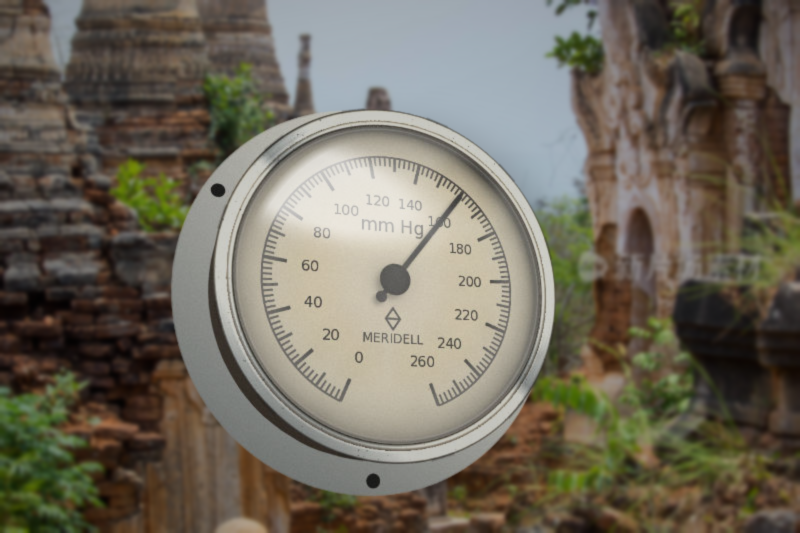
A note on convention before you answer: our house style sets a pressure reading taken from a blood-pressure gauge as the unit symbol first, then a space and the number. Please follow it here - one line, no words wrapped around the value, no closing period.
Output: mmHg 160
